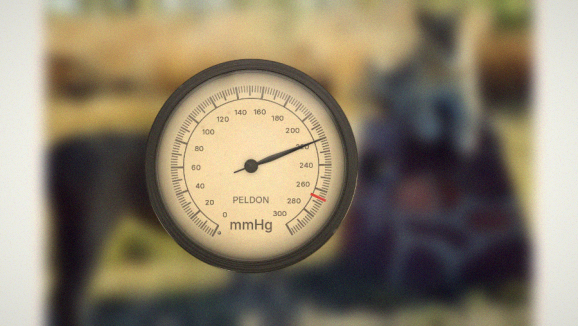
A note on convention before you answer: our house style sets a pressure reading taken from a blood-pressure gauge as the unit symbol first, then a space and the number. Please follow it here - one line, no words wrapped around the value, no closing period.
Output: mmHg 220
